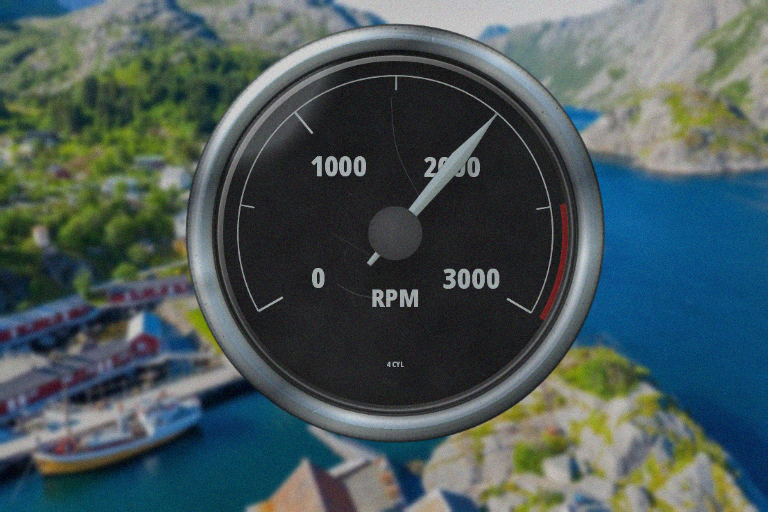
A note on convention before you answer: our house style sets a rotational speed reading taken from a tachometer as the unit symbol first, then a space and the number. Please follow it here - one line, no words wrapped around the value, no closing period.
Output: rpm 2000
